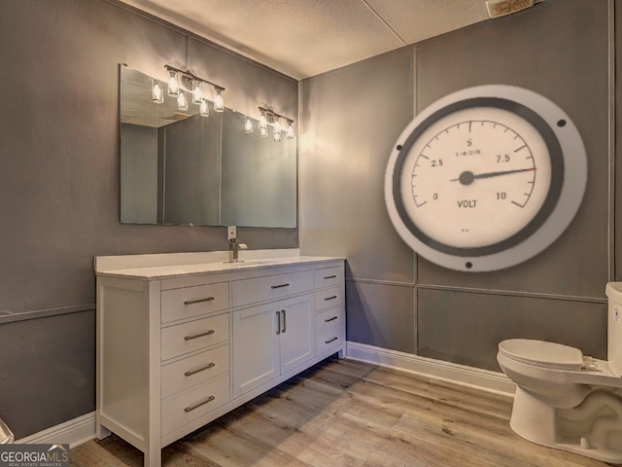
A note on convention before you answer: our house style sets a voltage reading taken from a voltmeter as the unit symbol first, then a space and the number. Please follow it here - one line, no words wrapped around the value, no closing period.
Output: V 8.5
